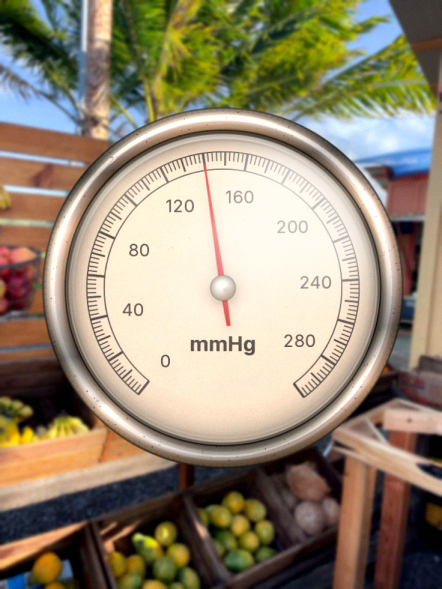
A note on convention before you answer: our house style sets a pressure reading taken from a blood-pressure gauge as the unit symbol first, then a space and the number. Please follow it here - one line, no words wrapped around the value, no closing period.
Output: mmHg 140
